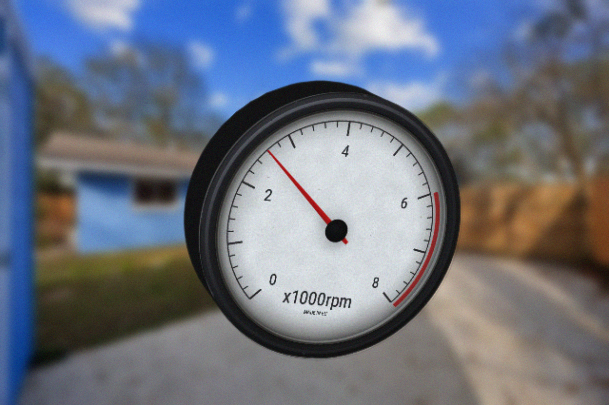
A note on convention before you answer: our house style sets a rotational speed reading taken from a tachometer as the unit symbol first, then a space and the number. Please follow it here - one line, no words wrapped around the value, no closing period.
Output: rpm 2600
